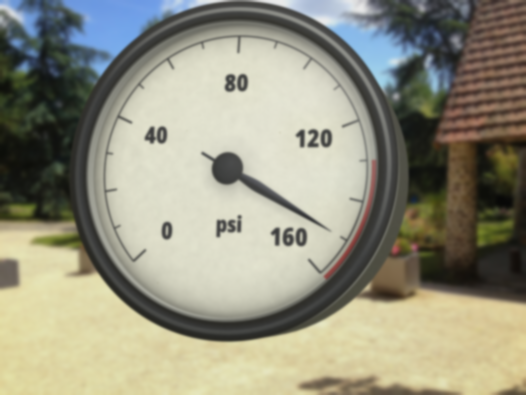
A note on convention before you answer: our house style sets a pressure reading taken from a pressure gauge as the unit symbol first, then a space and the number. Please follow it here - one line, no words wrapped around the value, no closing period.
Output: psi 150
